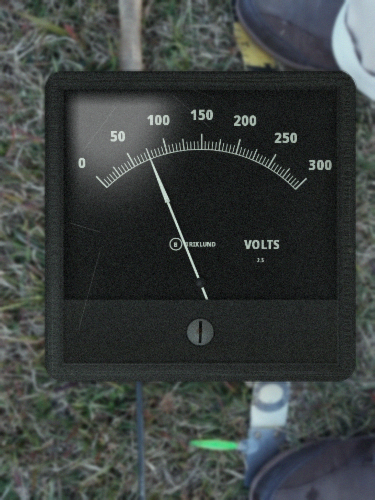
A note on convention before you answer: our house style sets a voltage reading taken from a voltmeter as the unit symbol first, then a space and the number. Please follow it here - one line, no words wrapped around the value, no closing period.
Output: V 75
